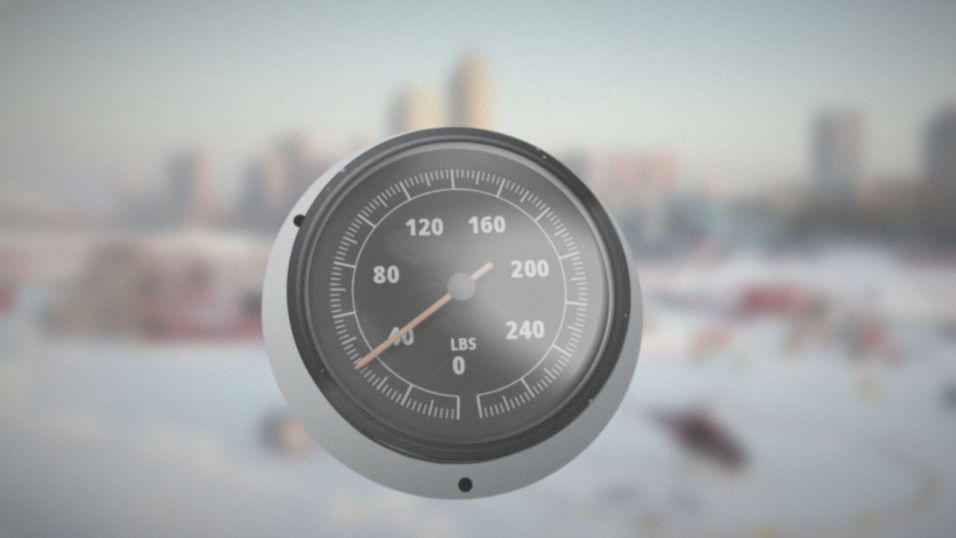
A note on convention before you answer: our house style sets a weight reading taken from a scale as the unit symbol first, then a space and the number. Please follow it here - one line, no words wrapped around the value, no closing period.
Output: lb 40
